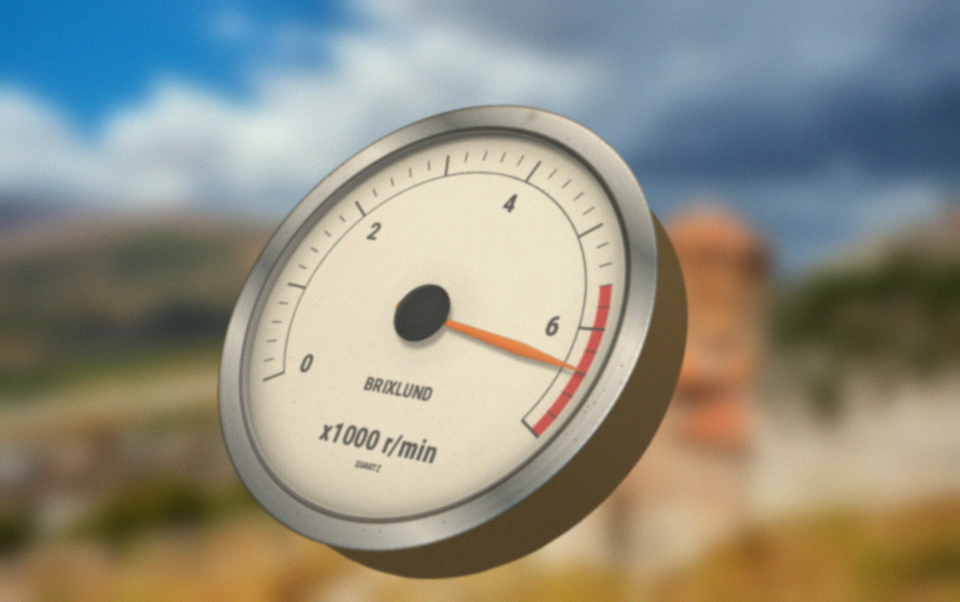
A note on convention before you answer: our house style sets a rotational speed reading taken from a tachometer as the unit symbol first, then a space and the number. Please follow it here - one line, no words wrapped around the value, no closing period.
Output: rpm 6400
